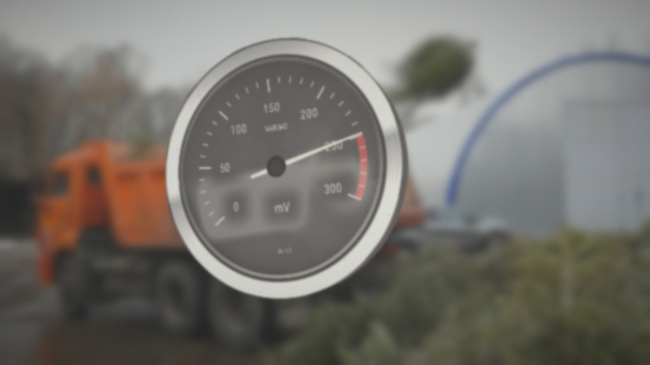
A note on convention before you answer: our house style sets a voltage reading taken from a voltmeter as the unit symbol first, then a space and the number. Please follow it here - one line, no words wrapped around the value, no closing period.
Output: mV 250
